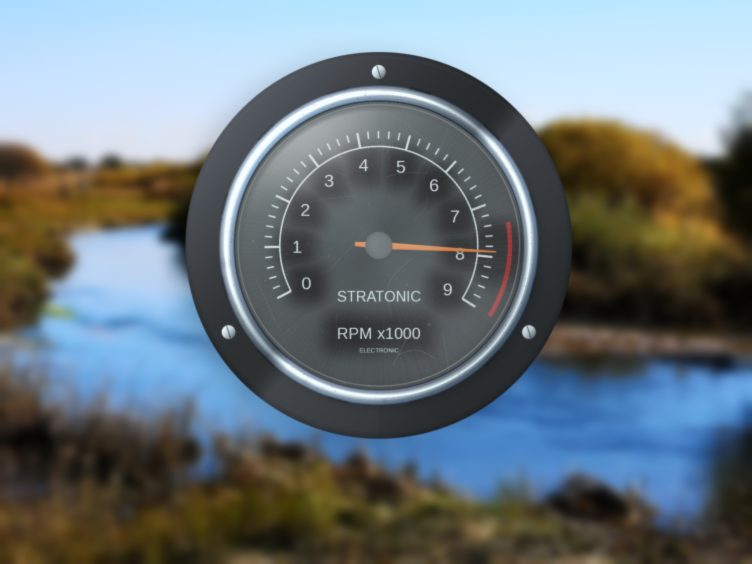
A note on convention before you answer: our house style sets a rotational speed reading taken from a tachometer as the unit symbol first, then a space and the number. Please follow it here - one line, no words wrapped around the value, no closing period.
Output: rpm 7900
